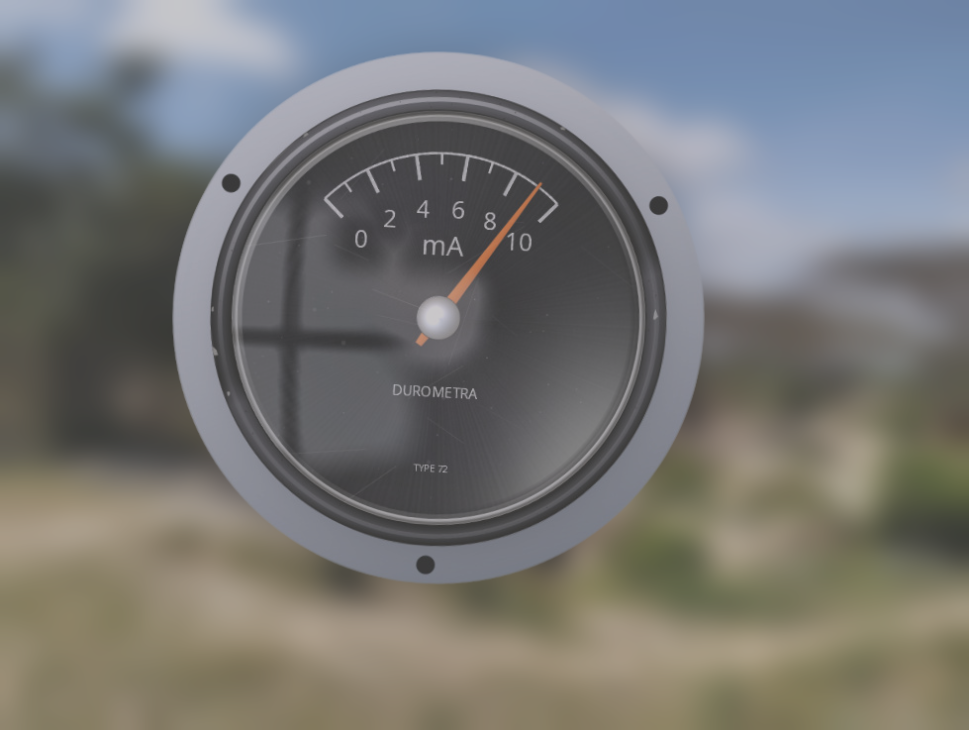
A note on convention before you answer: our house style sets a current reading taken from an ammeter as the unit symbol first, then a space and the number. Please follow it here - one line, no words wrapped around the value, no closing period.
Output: mA 9
